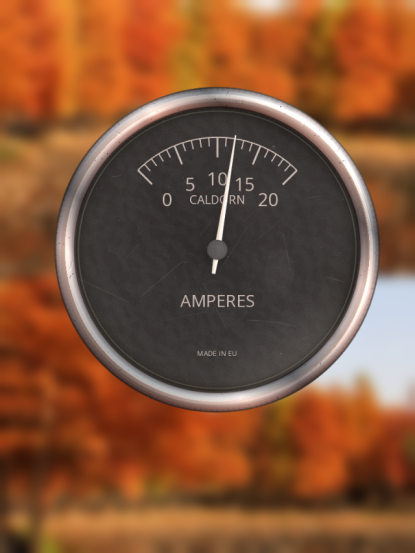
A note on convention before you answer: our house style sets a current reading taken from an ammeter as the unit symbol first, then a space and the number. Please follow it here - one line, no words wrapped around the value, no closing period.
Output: A 12
